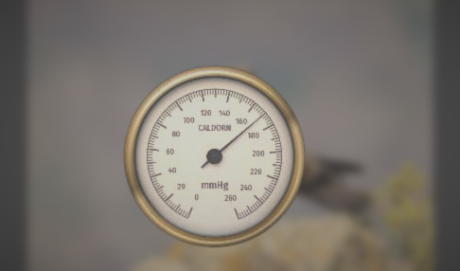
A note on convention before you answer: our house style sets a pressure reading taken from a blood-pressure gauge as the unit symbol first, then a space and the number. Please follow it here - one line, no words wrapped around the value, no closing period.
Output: mmHg 170
